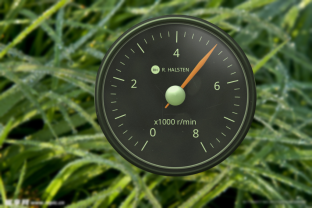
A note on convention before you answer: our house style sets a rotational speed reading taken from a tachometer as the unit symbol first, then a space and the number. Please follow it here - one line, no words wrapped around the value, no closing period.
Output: rpm 5000
